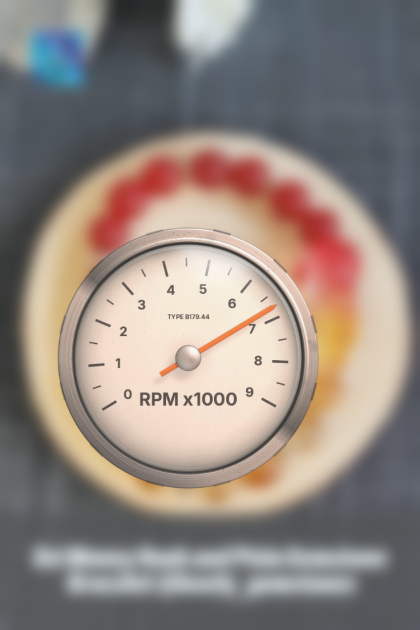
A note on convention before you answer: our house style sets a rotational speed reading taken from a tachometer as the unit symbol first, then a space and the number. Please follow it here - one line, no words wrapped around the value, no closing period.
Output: rpm 6750
